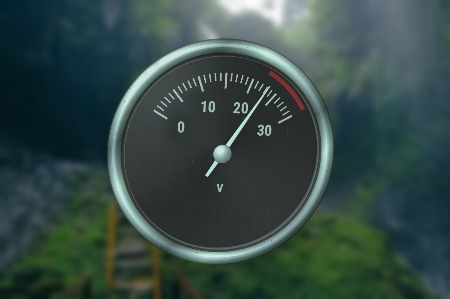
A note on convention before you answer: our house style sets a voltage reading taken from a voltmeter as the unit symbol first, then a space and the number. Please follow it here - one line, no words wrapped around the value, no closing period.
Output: V 23
